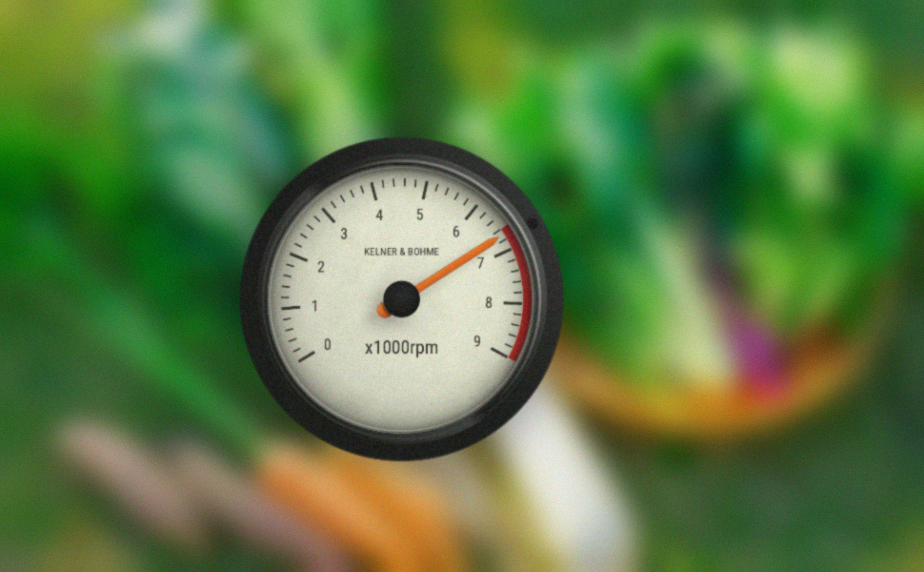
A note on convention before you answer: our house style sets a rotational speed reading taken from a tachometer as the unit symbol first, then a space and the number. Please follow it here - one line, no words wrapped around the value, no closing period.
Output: rpm 6700
